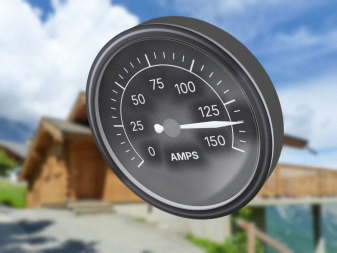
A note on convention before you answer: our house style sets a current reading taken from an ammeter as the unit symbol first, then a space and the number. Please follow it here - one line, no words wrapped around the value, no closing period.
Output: A 135
